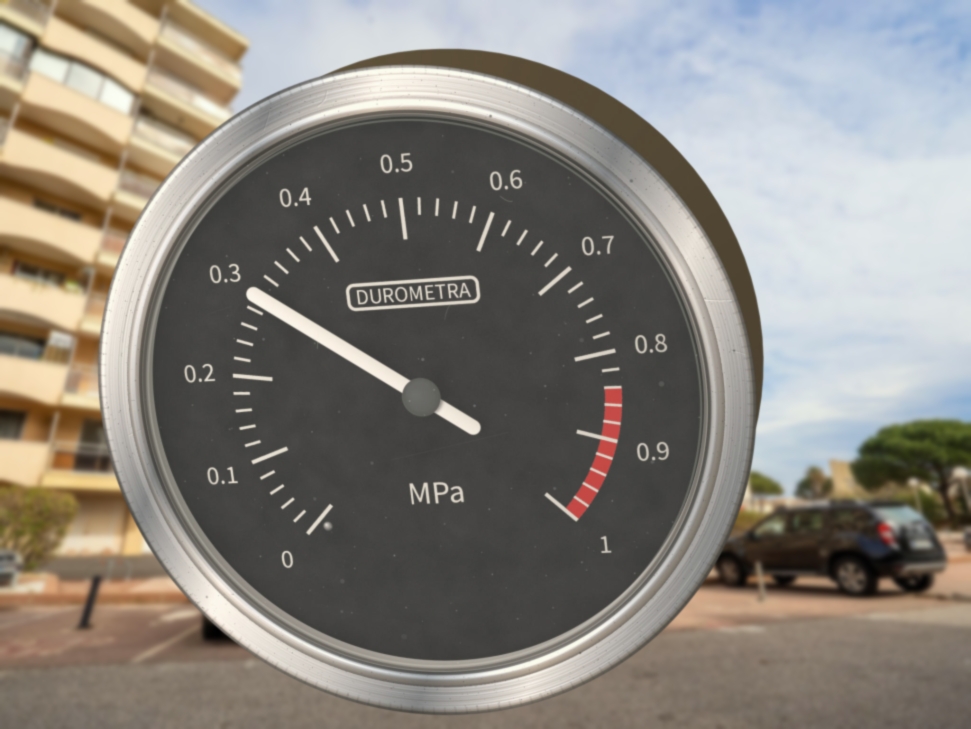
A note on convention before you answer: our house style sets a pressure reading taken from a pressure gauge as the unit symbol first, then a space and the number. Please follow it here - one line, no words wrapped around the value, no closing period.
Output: MPa 0.3
